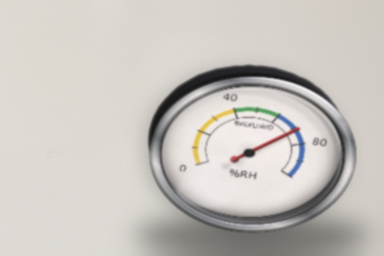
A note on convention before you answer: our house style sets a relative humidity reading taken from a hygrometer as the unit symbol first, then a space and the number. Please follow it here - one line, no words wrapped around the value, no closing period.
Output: % 70
